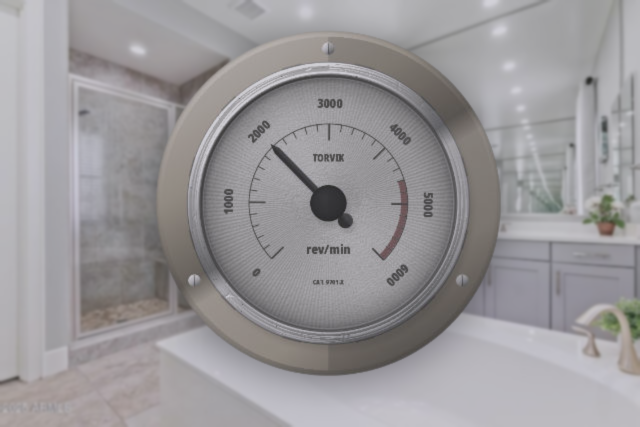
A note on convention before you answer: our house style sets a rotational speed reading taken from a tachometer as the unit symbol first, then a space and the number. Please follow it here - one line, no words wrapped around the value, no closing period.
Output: rpm 2000
